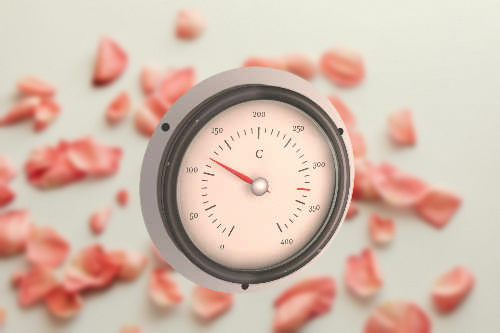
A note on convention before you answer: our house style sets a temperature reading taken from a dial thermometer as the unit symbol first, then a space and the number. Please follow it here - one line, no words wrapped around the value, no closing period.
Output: °C 120
